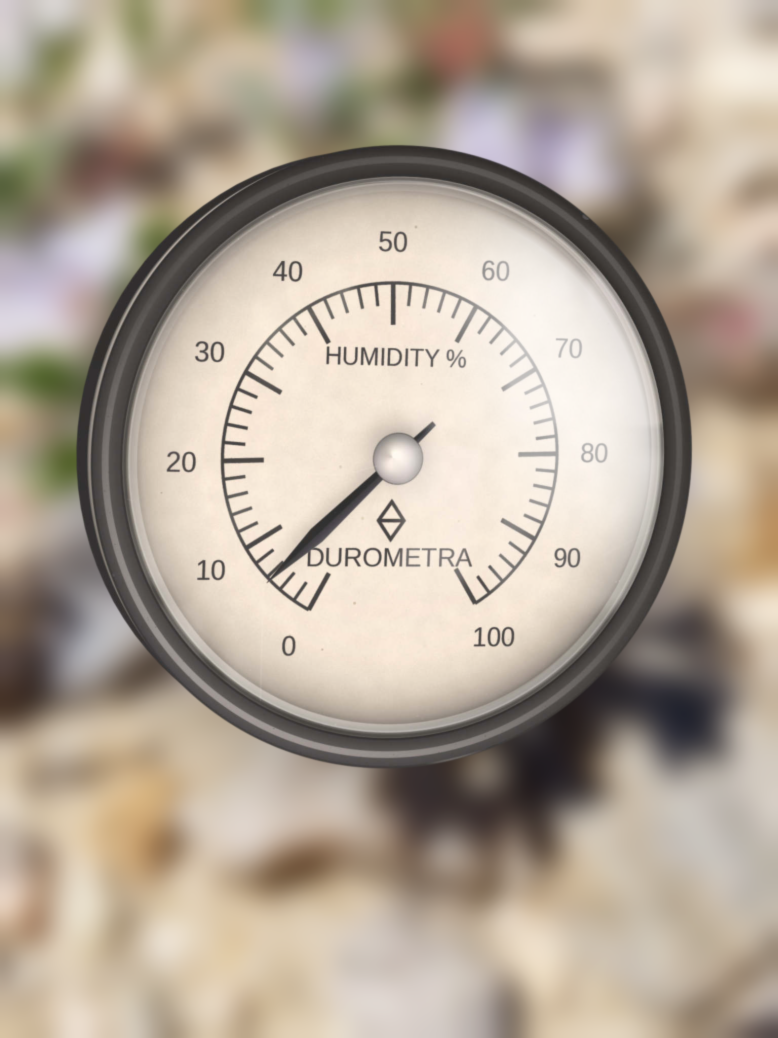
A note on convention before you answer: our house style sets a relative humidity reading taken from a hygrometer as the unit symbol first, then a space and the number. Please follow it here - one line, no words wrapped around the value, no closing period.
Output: % 6
